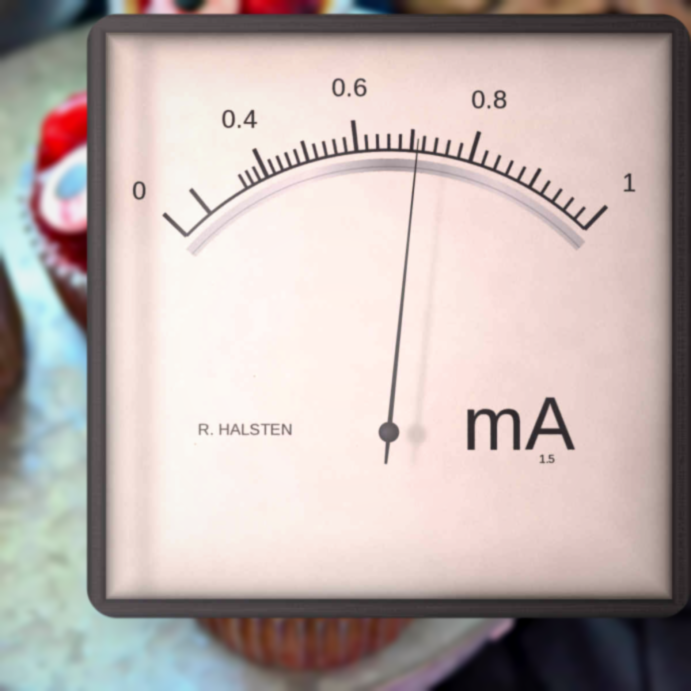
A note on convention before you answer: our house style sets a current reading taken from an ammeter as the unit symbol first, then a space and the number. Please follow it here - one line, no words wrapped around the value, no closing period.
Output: mA 0.71
